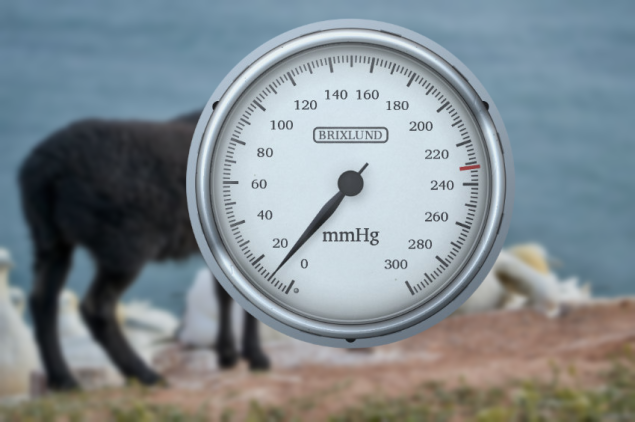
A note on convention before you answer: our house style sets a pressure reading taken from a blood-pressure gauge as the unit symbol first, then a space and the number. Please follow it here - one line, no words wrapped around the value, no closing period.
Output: mmHg 10
